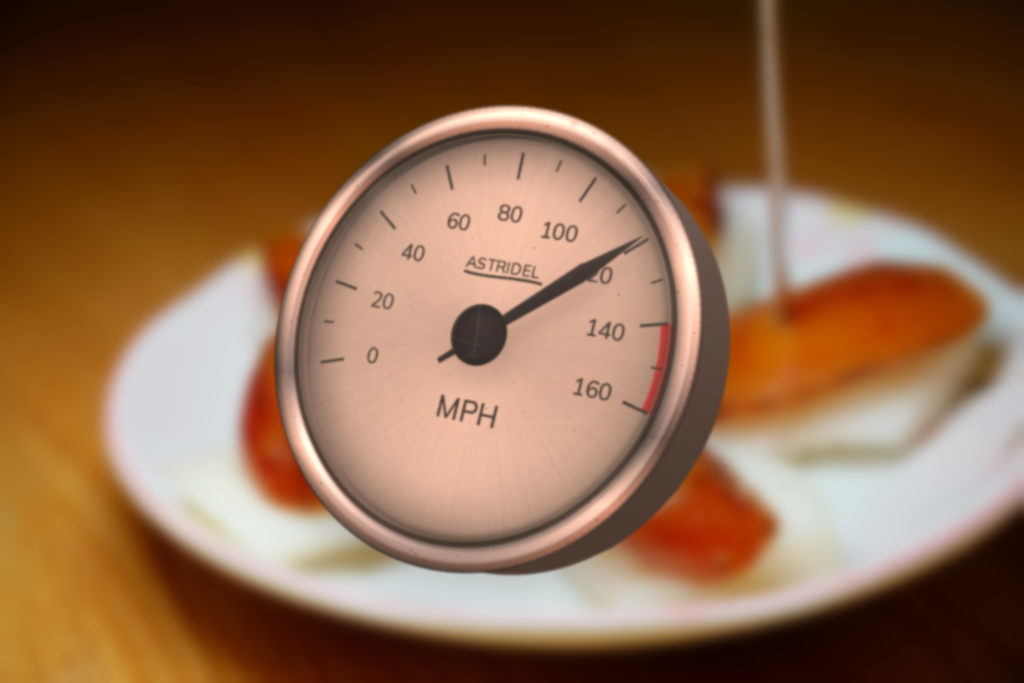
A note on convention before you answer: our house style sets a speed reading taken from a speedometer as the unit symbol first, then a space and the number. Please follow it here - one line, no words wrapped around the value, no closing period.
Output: mph 120
